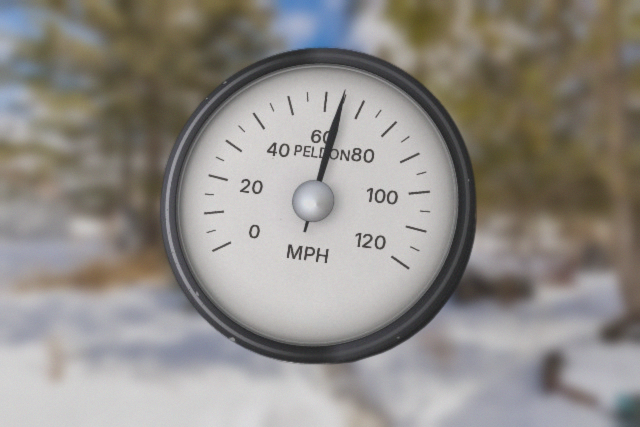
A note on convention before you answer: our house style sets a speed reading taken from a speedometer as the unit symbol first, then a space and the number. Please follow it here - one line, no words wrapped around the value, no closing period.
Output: mph 65
